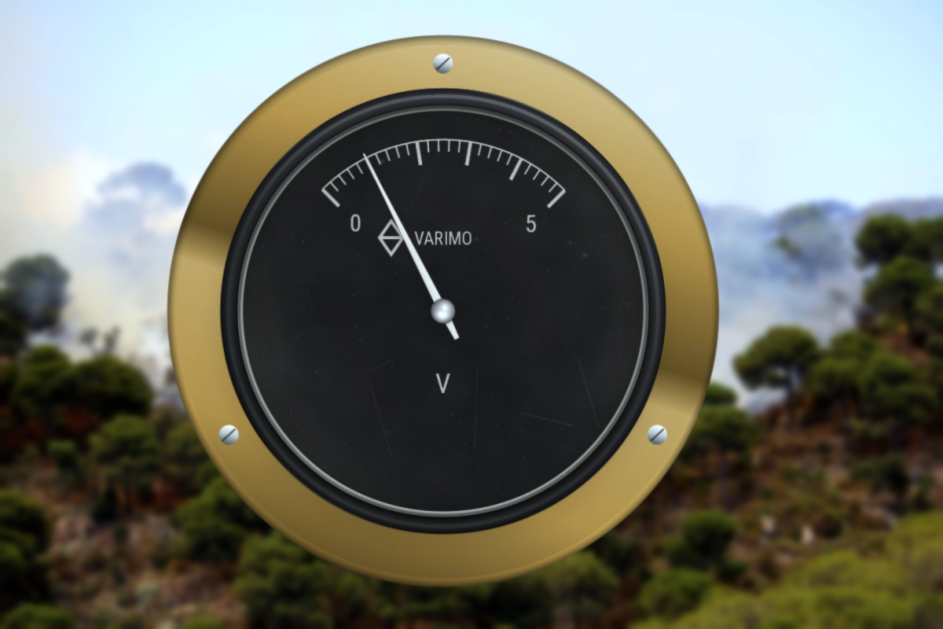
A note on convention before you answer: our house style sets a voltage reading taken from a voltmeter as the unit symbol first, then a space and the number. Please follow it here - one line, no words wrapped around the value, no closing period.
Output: V 1
